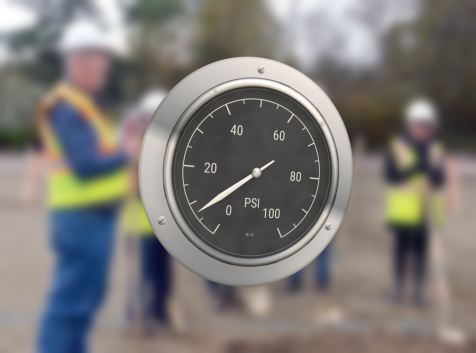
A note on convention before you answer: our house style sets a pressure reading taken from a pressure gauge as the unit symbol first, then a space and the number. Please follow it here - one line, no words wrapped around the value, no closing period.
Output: psi 7.5
